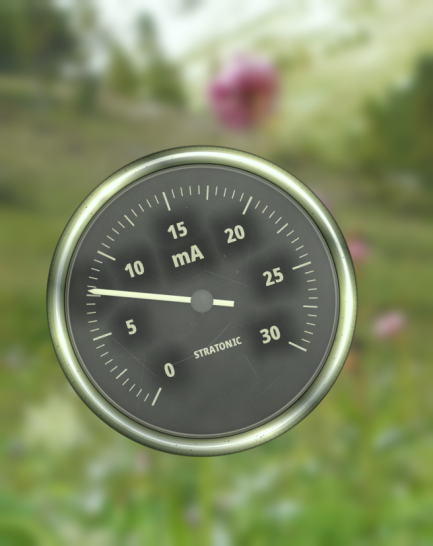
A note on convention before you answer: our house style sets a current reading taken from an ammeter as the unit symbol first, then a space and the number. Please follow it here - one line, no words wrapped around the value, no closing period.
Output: mA 7.75
